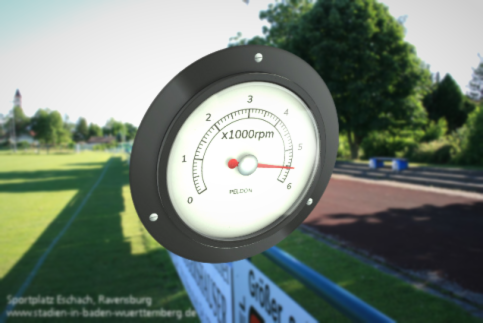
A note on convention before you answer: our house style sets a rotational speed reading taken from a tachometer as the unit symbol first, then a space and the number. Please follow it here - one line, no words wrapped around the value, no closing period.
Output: rpm 5500
